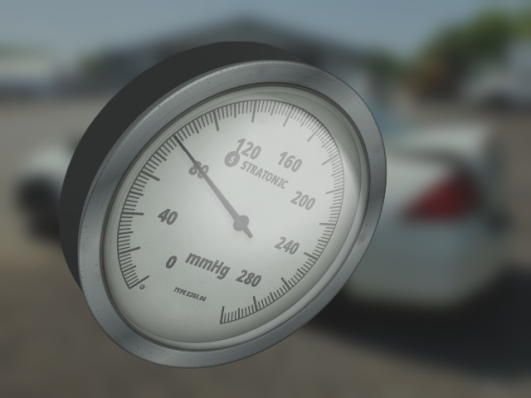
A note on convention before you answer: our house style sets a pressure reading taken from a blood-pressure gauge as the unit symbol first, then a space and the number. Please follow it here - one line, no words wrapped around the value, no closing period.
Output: mmHg 80
